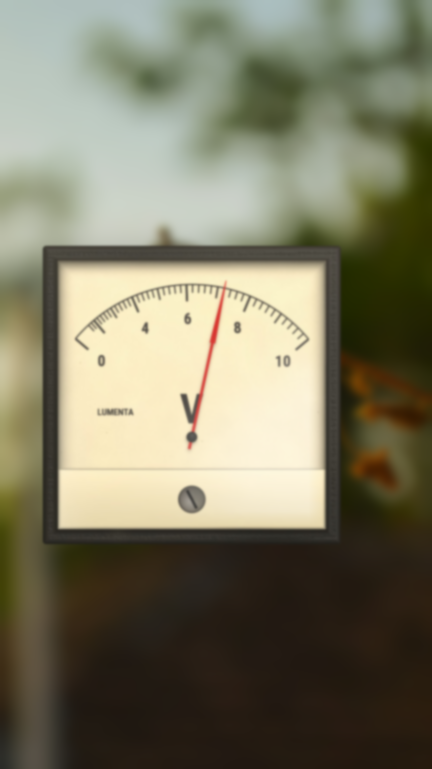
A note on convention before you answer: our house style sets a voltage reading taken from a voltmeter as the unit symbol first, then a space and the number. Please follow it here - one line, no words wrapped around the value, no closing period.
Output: V 7.2
